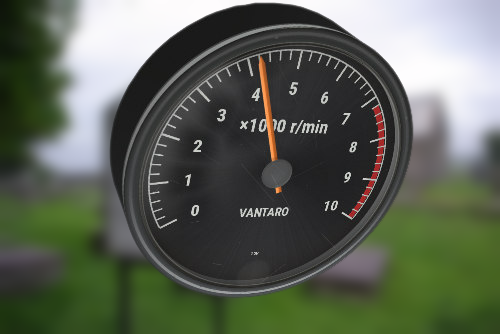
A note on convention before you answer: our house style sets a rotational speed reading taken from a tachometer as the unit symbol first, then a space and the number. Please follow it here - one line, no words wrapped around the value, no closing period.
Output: rpm 4200
